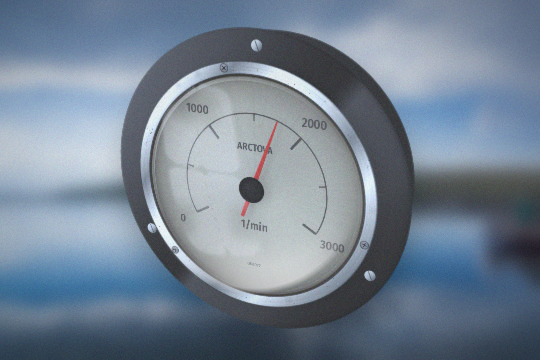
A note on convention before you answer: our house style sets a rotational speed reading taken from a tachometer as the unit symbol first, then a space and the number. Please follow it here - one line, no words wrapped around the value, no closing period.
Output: rpm 1750
